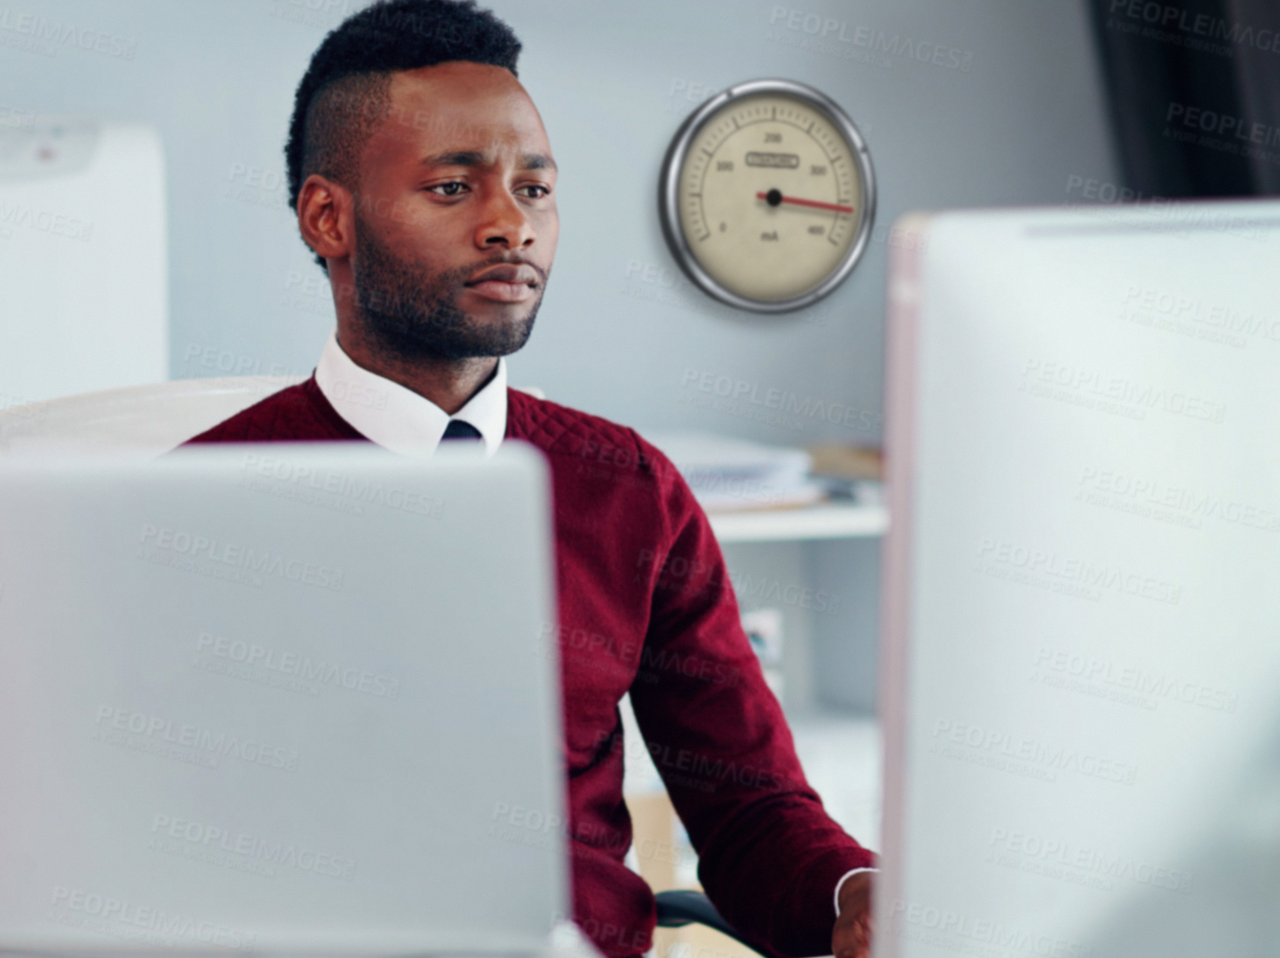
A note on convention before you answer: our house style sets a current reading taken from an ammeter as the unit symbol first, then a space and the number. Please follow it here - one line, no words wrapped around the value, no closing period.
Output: mA 360
